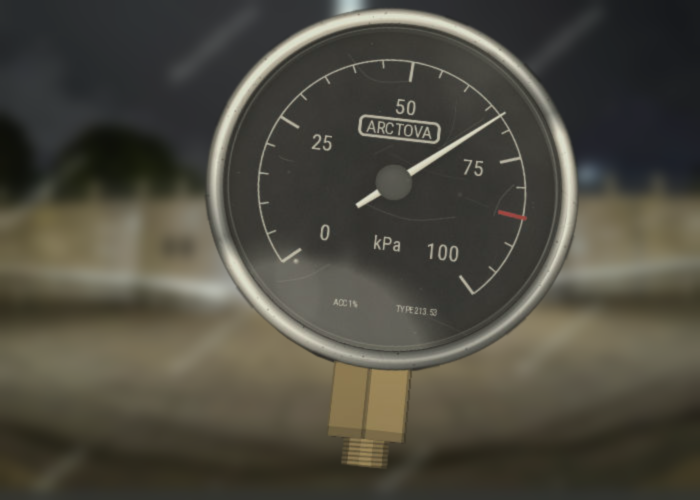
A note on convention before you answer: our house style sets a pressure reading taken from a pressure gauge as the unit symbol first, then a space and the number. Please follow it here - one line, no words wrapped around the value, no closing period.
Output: kPa 67.5
